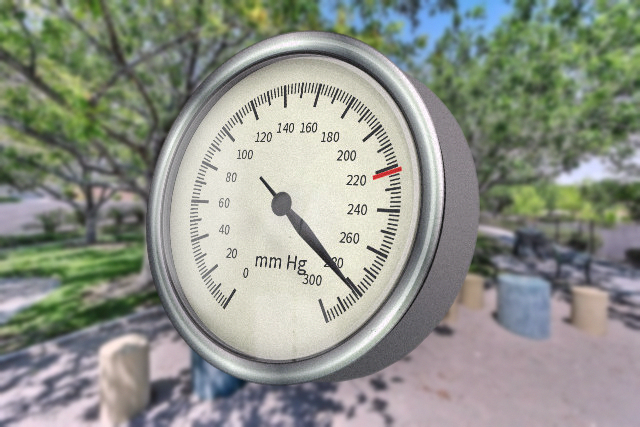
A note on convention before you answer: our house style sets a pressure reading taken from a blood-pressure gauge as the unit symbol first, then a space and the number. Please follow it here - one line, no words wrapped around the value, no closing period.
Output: mmHg 280
